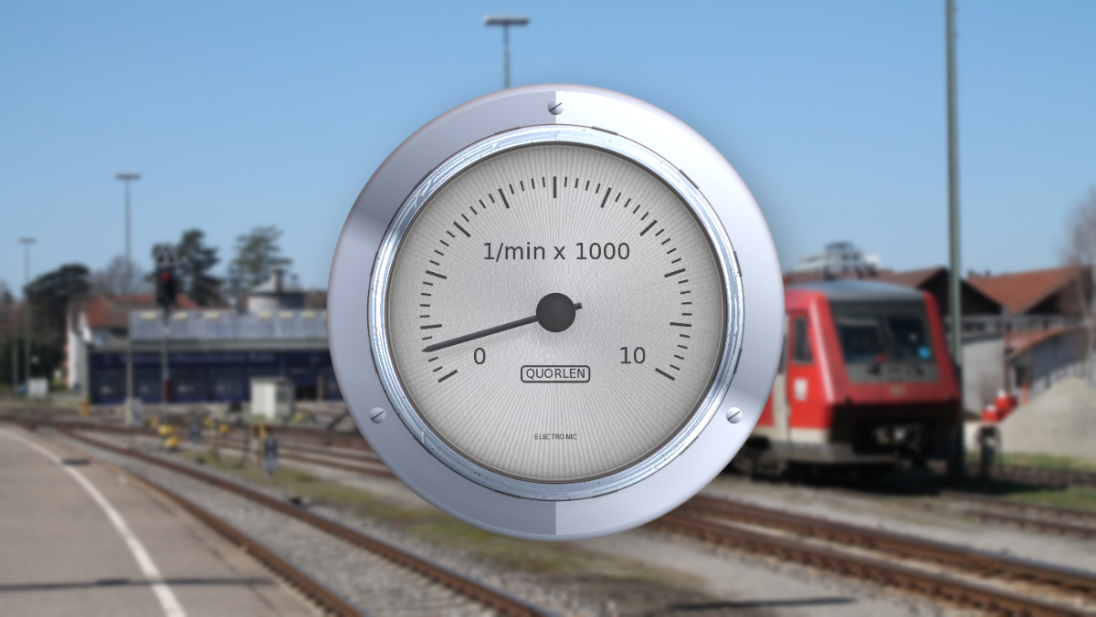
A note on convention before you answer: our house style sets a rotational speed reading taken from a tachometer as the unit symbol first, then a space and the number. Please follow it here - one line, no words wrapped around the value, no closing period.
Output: rpm 600
